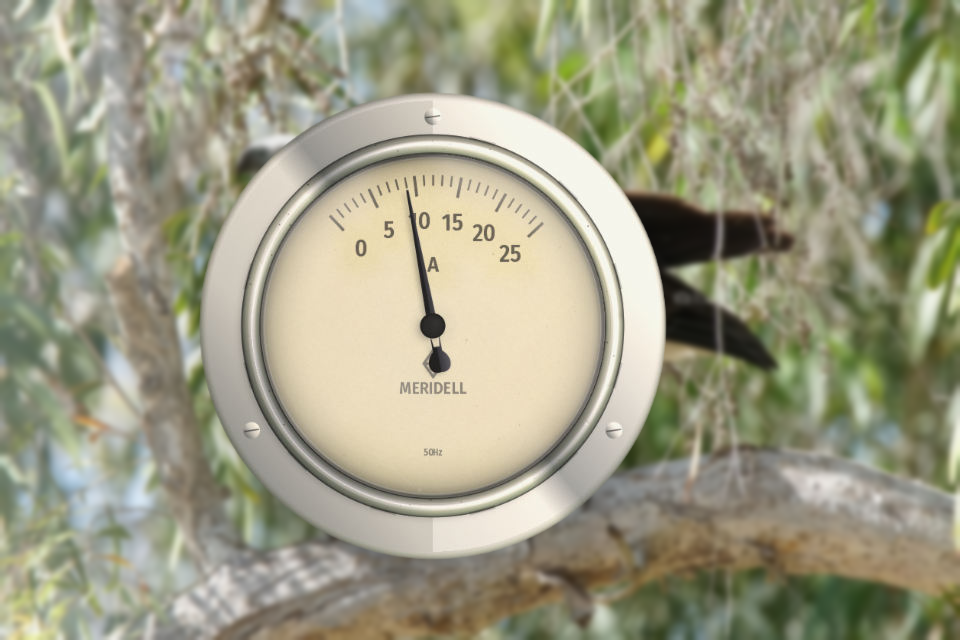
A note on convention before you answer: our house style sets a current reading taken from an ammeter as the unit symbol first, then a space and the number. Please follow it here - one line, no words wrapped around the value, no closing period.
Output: A 9
